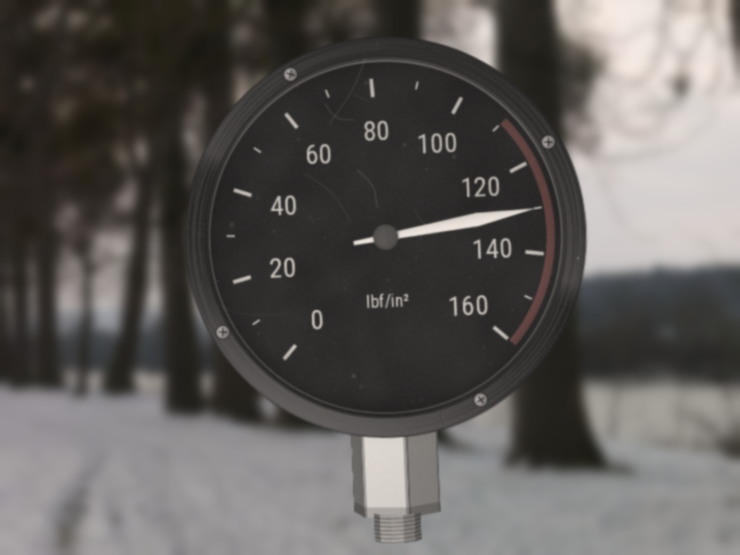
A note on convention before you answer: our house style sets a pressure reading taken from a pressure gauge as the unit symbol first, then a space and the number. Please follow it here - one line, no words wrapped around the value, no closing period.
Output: psi 130
